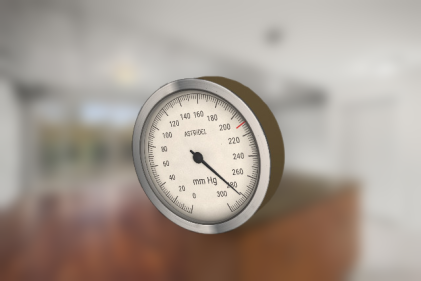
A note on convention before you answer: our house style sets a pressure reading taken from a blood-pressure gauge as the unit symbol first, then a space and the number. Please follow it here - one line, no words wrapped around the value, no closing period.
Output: mmHg 280
